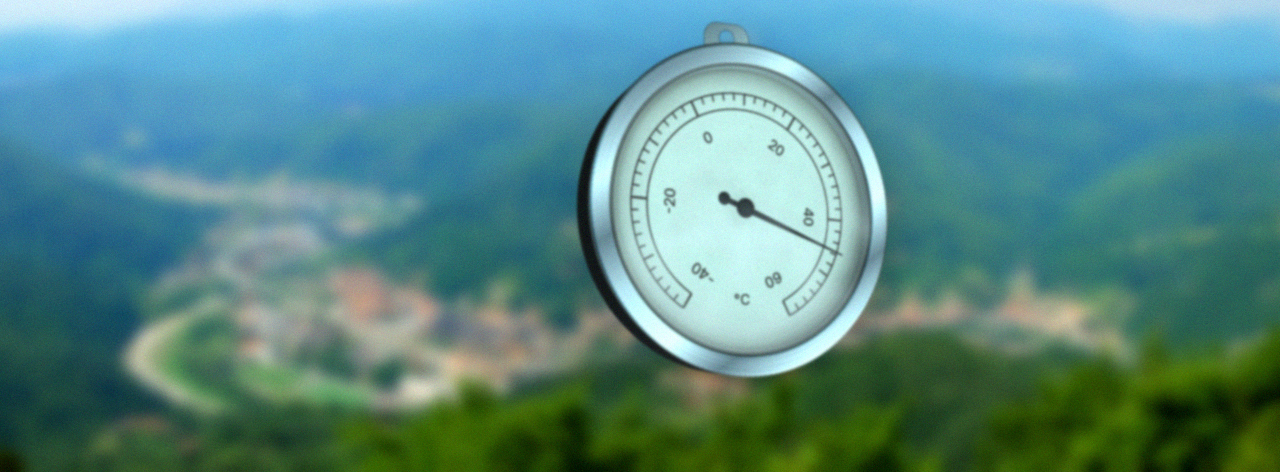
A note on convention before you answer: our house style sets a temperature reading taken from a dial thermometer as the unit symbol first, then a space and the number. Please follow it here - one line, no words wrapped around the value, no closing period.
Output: °C 46
